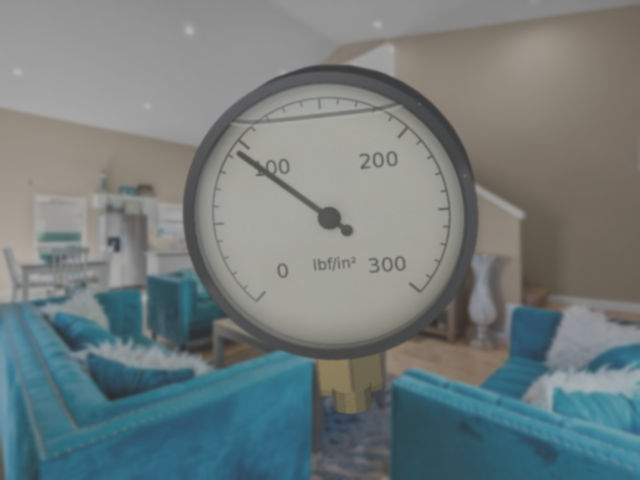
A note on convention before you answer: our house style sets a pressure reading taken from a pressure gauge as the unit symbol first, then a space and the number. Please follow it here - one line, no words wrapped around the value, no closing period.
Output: psi 95
